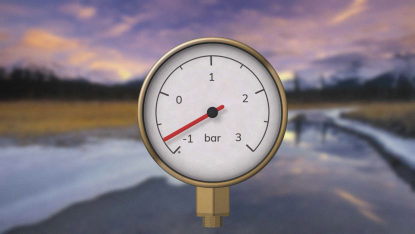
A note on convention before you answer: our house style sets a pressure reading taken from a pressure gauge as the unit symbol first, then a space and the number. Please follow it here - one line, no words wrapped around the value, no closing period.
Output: bar -0.75
